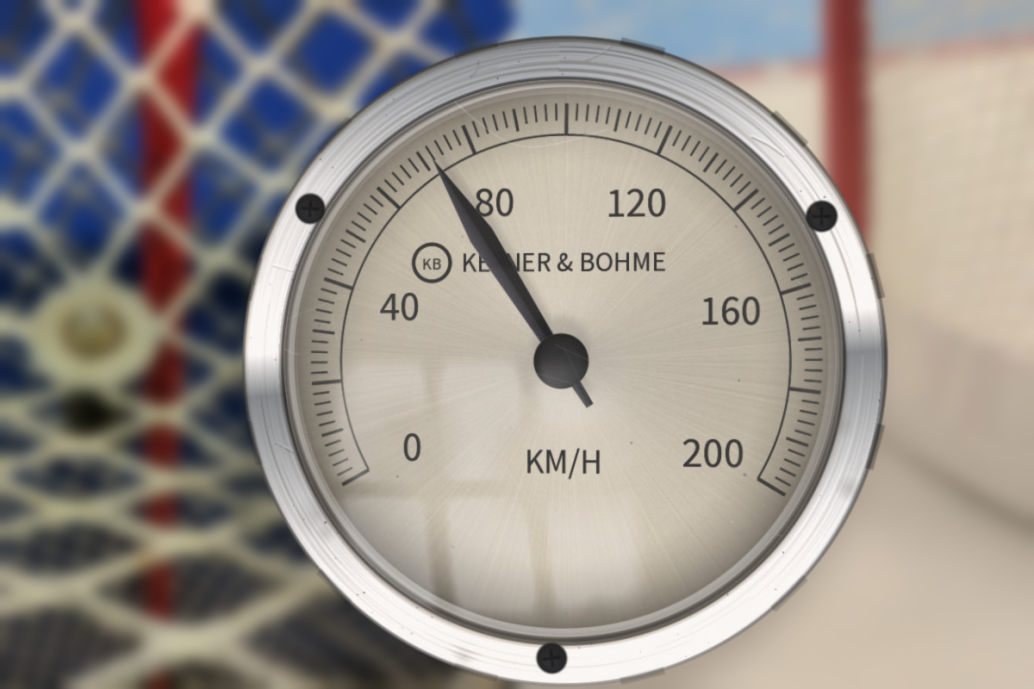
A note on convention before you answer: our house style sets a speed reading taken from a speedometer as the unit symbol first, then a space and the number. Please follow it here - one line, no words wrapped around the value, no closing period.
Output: km/h 72
